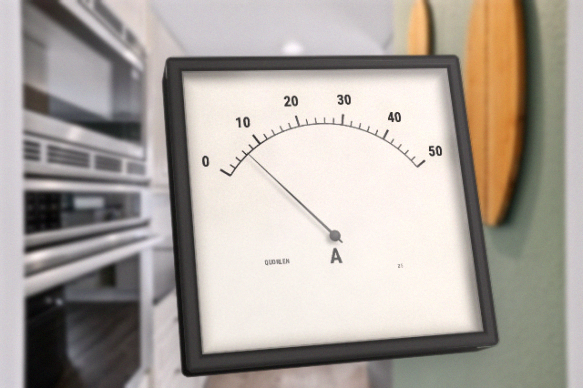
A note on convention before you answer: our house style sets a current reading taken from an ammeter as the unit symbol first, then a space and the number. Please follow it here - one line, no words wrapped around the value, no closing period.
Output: A 6
